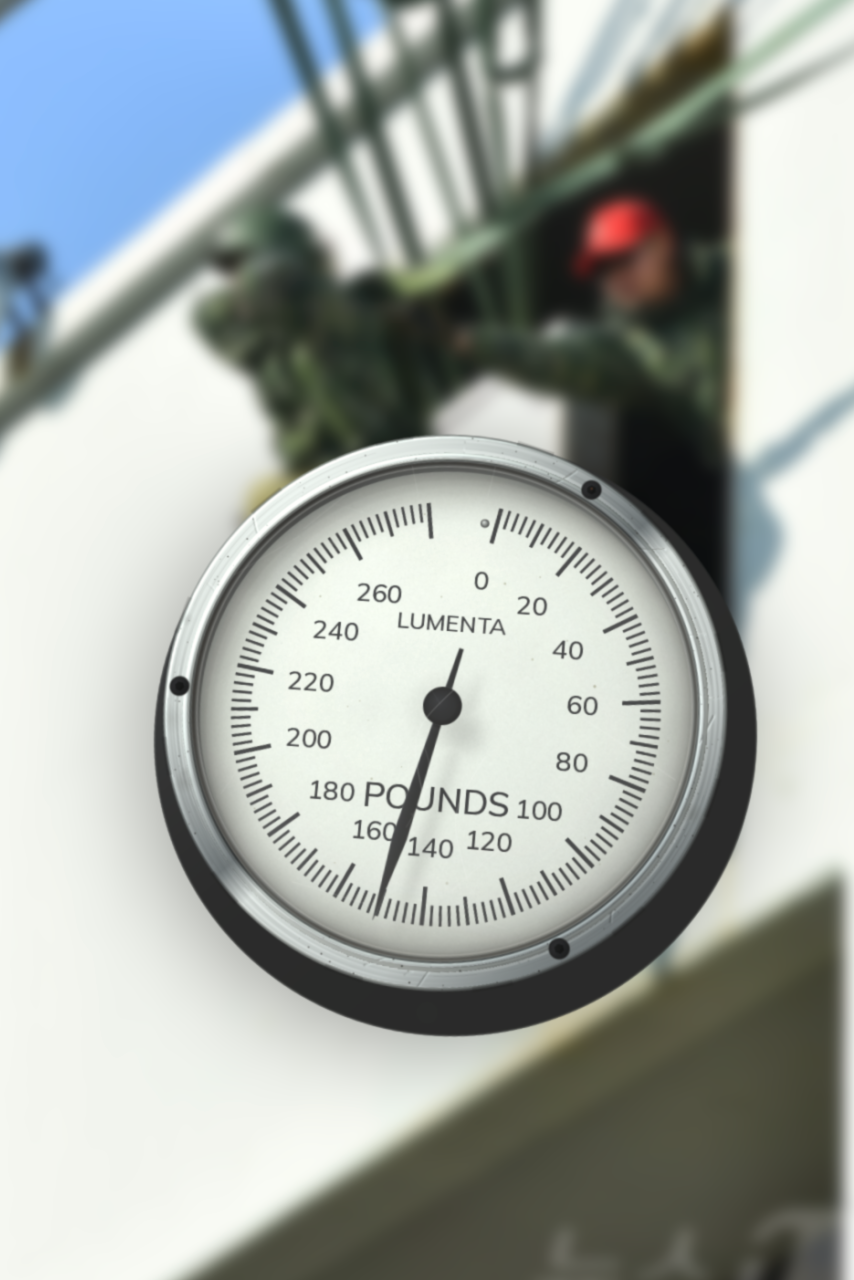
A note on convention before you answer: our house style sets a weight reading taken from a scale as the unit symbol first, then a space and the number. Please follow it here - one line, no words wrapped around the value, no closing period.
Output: lb 150
